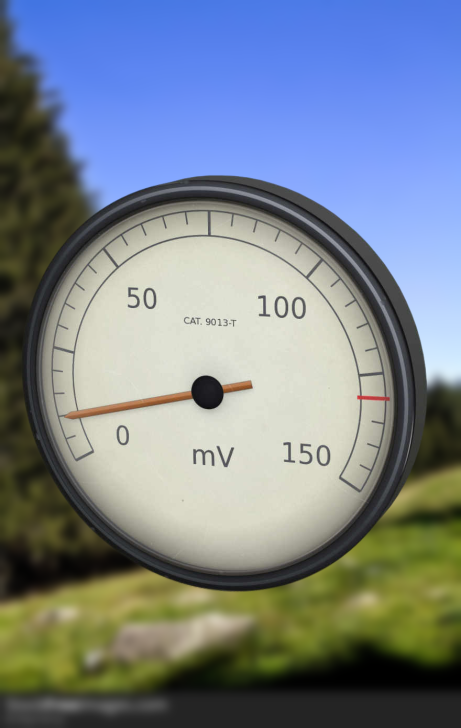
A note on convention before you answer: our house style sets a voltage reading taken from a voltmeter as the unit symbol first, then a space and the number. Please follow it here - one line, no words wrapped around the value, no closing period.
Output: mV 10
